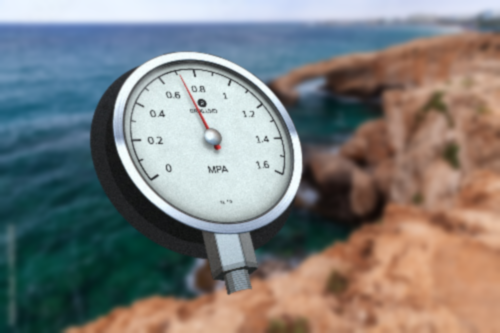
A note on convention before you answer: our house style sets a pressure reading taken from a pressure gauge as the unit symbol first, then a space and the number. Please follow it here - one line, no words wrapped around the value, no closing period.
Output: MPa 0.7
